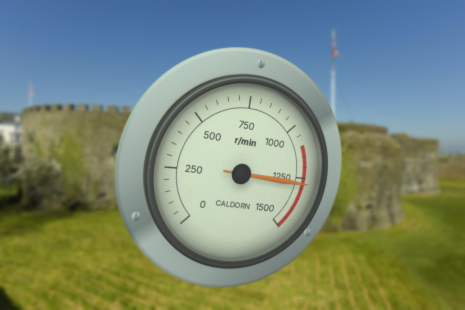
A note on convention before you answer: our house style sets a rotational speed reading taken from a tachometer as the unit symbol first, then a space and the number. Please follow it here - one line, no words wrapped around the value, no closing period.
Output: rpm 1275
